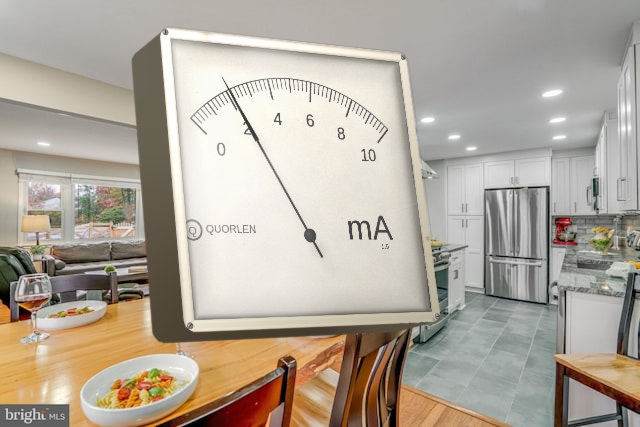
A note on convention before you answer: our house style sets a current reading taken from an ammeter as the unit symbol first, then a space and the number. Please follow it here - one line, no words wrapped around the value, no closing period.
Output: mA 2
